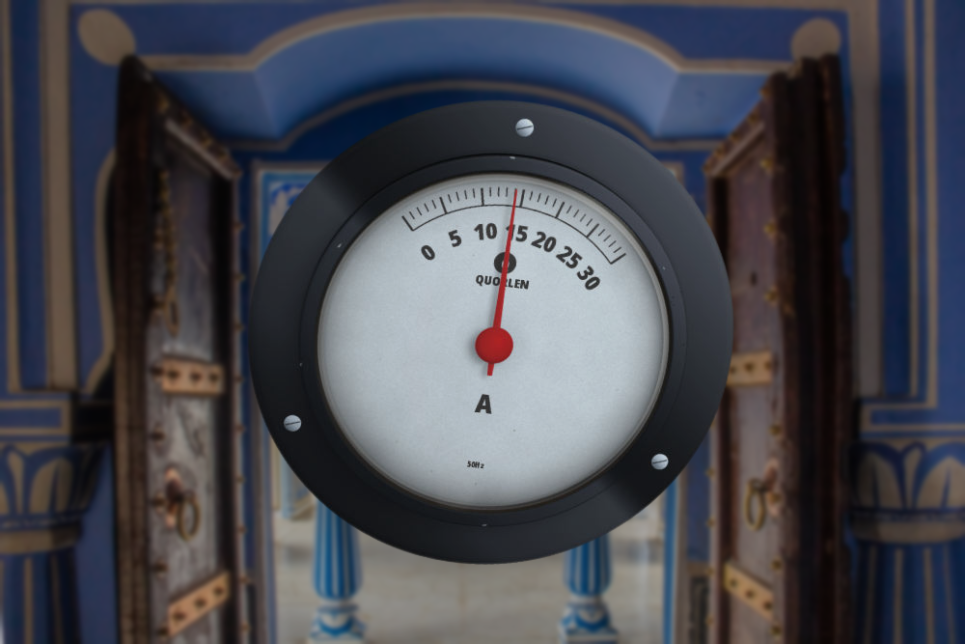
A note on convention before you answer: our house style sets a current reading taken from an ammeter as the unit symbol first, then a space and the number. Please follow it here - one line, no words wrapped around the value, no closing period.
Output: A 14
